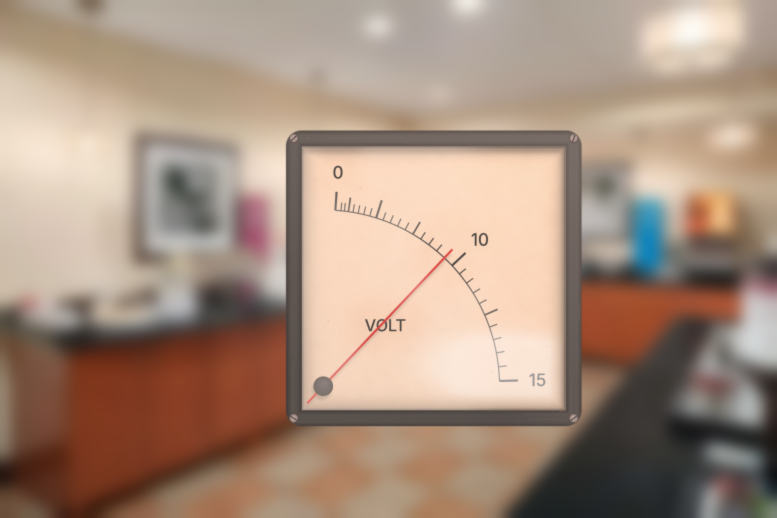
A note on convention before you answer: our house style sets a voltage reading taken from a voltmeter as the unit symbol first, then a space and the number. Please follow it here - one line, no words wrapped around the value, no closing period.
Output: V 9.5
